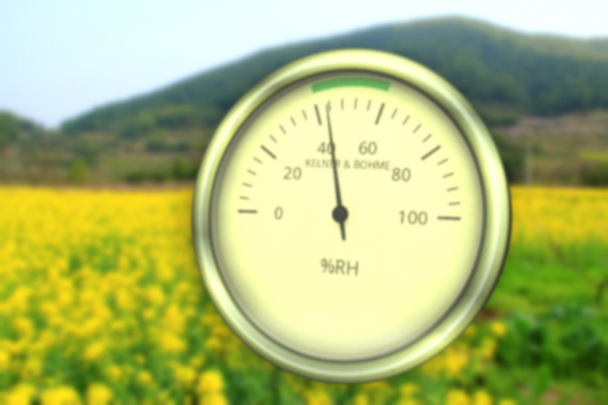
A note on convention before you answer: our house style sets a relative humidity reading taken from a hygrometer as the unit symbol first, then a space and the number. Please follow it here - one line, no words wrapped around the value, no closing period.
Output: % 44
